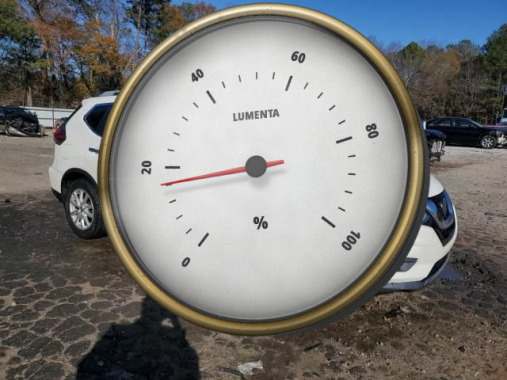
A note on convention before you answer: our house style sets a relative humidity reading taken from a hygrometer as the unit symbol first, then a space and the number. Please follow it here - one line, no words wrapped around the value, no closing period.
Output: % 16
